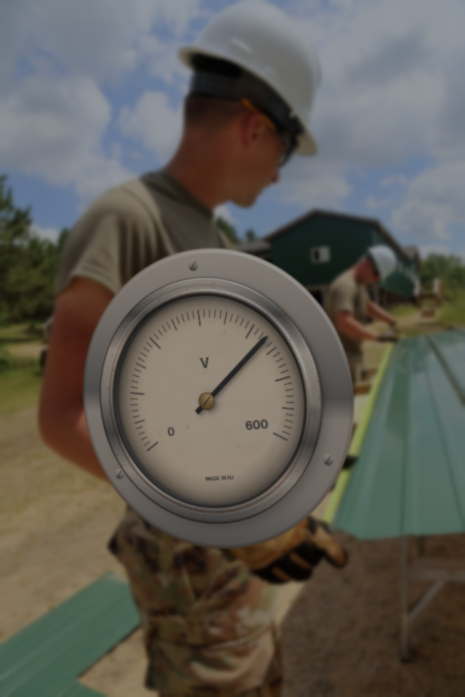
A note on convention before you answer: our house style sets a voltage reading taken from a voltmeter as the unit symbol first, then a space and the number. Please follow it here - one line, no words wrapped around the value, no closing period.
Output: V 430
